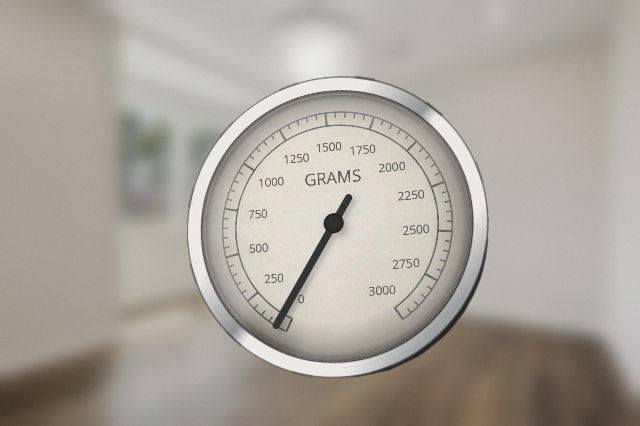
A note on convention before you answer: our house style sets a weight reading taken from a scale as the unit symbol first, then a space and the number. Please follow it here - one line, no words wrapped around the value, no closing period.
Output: g 50
